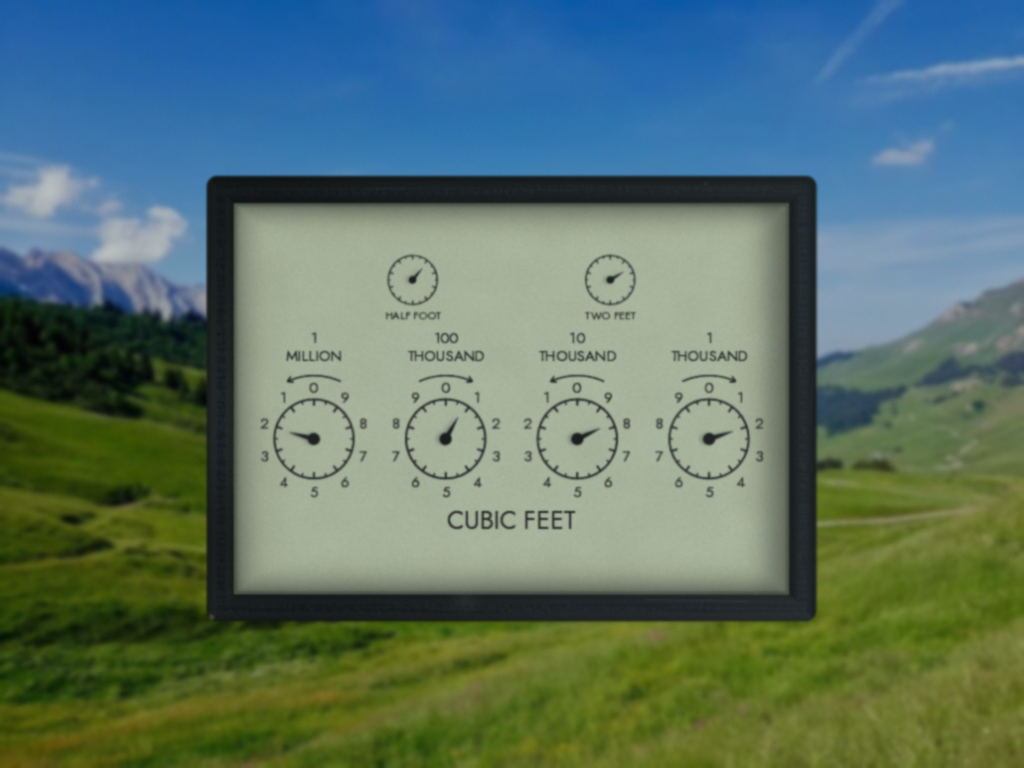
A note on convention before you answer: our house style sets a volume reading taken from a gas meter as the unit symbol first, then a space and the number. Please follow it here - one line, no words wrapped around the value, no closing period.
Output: ft³ 208200
